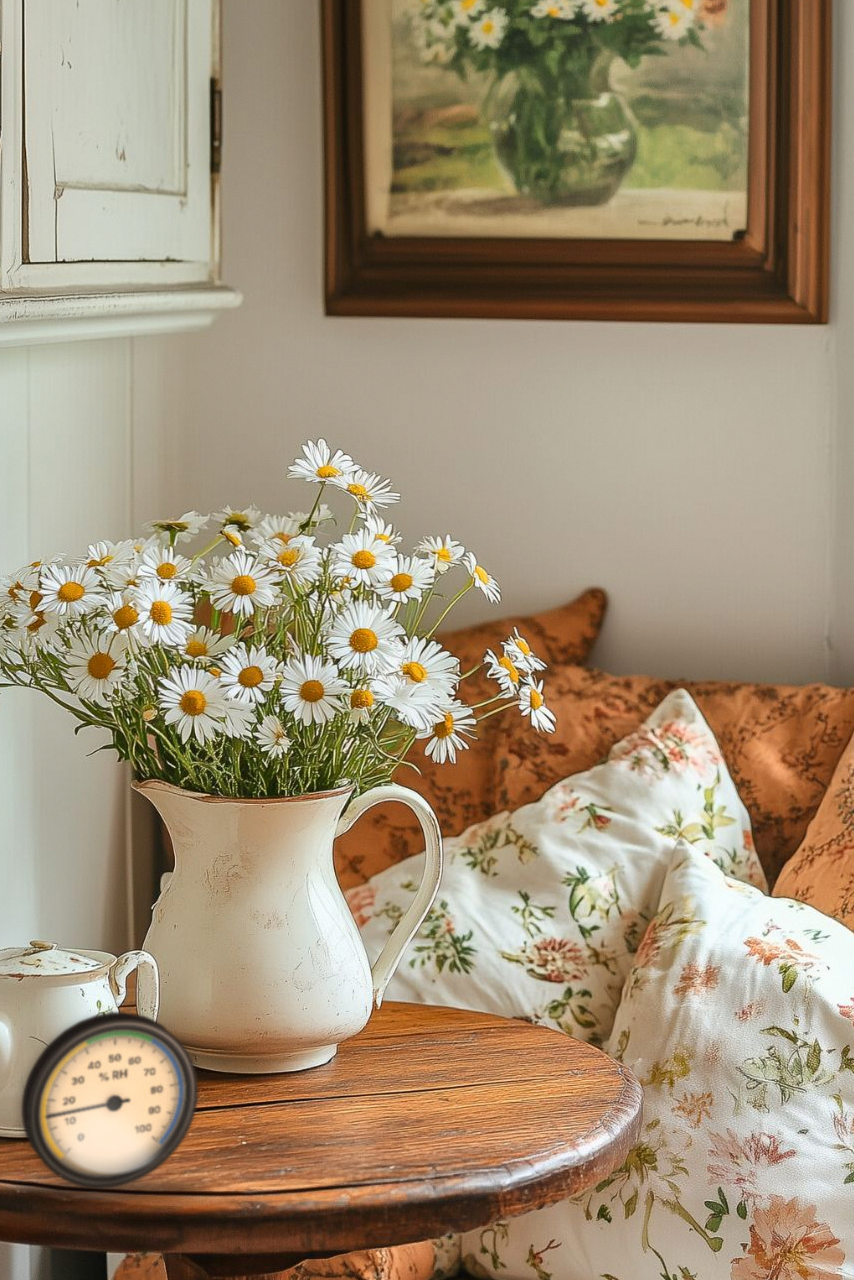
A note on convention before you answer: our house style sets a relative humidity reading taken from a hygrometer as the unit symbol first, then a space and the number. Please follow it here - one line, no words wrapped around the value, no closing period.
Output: % 15
